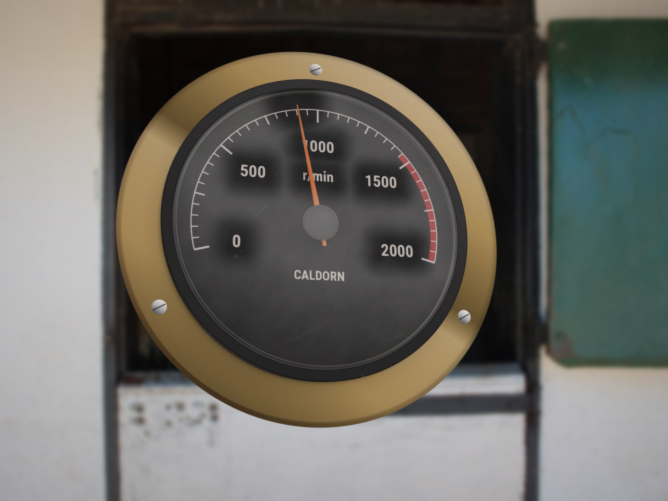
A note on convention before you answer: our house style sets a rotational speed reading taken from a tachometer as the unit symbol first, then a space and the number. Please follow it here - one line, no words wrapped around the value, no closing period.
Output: rpm 900
